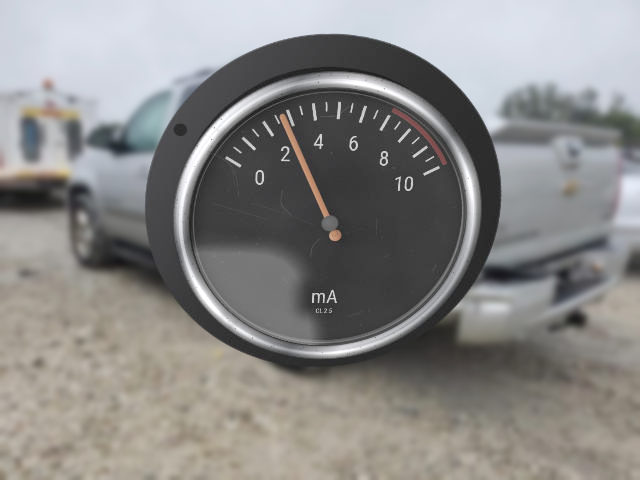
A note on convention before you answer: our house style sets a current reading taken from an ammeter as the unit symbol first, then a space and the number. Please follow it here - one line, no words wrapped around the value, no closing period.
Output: mA 2.75
